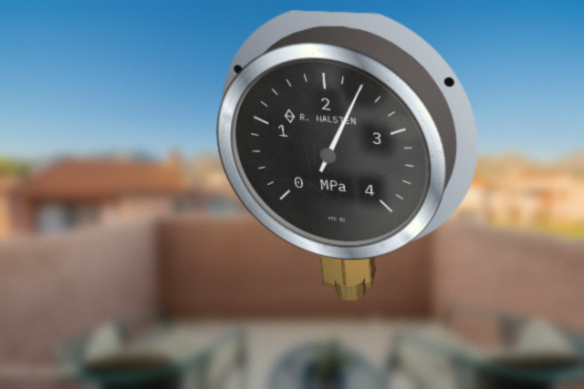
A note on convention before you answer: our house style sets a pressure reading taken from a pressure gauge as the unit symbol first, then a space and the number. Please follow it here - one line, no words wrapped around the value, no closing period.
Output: MPa 2.4
